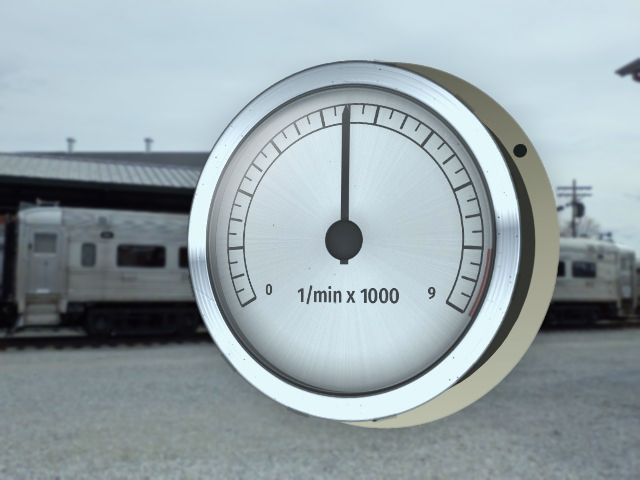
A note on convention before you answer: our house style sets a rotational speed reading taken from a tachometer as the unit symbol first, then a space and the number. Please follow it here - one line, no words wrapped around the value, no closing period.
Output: rpm 4500
